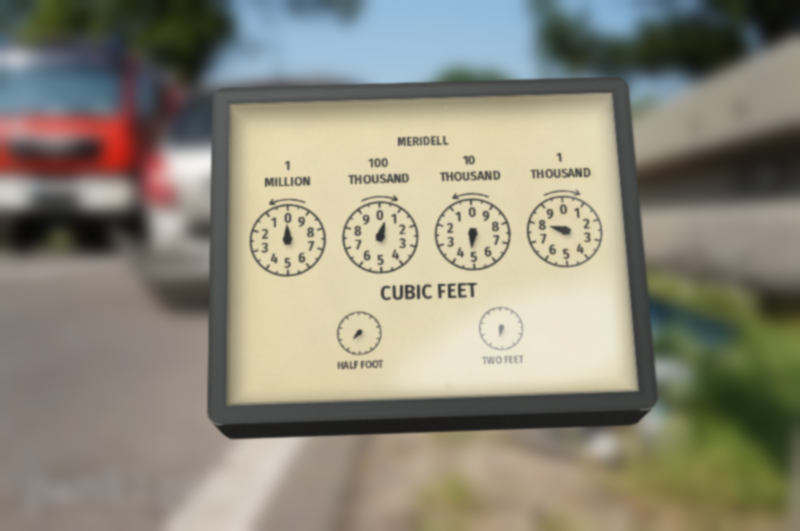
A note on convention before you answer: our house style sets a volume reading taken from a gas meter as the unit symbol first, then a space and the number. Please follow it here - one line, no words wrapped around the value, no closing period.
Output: ft³ 4800
